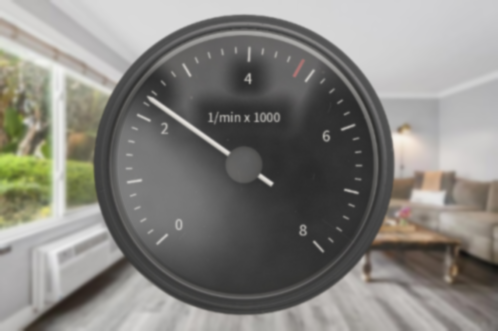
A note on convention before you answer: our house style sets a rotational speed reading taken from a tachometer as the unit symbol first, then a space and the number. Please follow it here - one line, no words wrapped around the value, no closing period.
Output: rpm 2300
